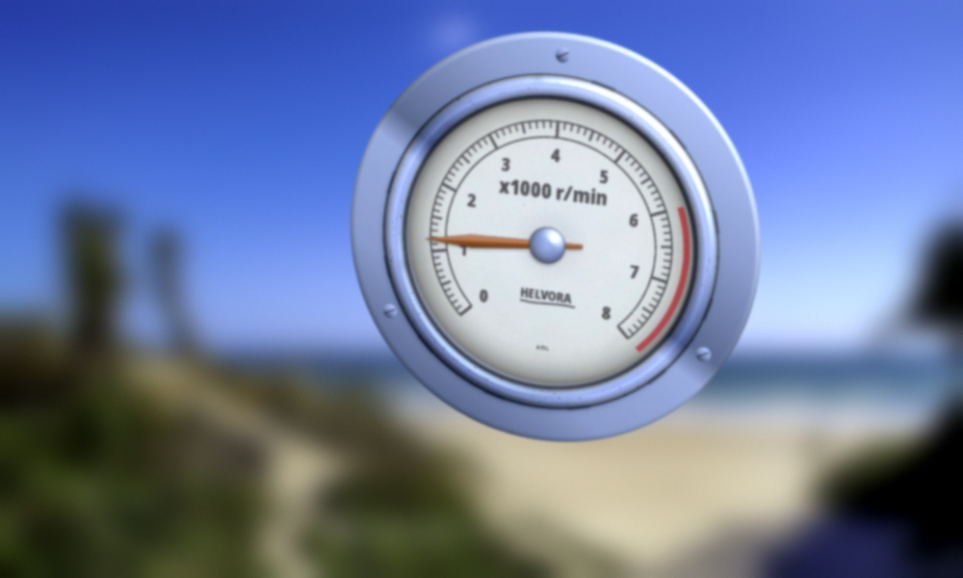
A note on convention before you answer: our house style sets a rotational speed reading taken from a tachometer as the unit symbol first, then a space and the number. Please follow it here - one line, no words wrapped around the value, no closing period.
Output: rpm 1200
